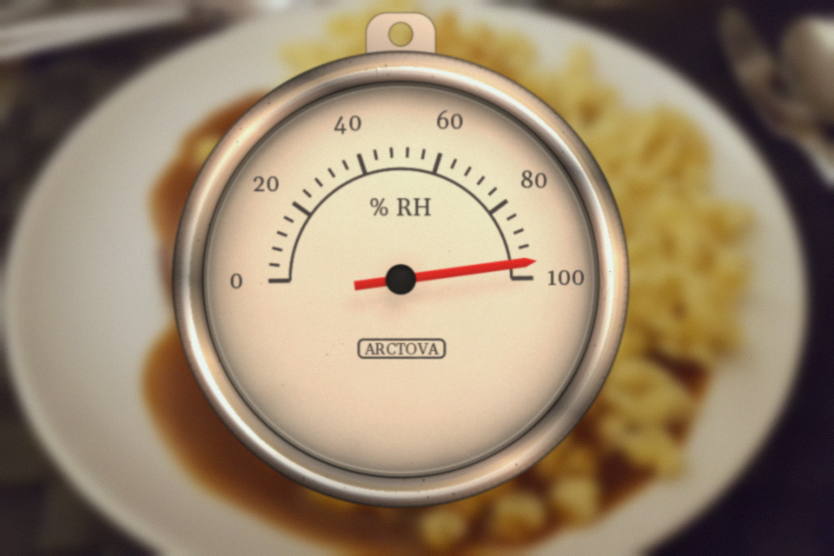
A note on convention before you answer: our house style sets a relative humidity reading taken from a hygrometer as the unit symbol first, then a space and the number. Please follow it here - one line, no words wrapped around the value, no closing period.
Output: % 96
